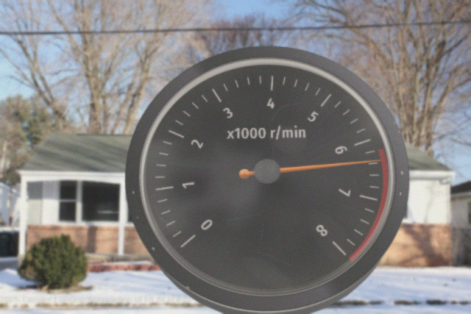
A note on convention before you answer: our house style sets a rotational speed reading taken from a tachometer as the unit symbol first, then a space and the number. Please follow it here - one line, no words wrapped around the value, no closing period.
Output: rpm 6400
